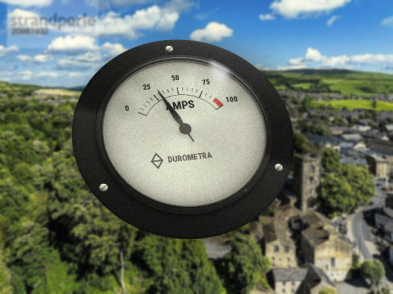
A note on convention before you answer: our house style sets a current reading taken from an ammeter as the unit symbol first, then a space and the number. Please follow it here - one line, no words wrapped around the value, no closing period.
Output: A 30
